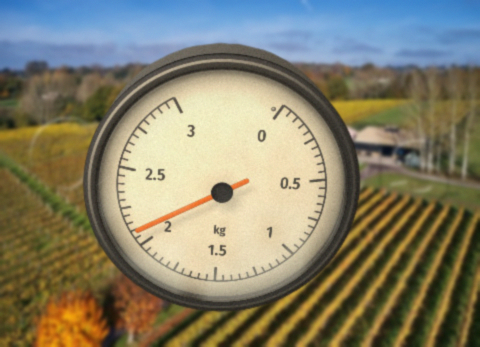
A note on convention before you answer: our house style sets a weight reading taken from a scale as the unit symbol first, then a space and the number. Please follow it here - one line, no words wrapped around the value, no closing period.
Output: kg 2.1
